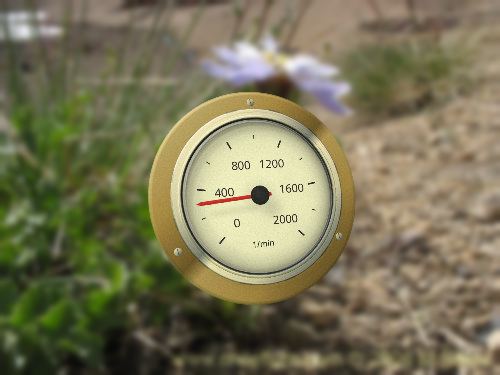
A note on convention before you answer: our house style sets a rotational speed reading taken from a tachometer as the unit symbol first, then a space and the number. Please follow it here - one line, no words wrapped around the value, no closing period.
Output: rpm 300
